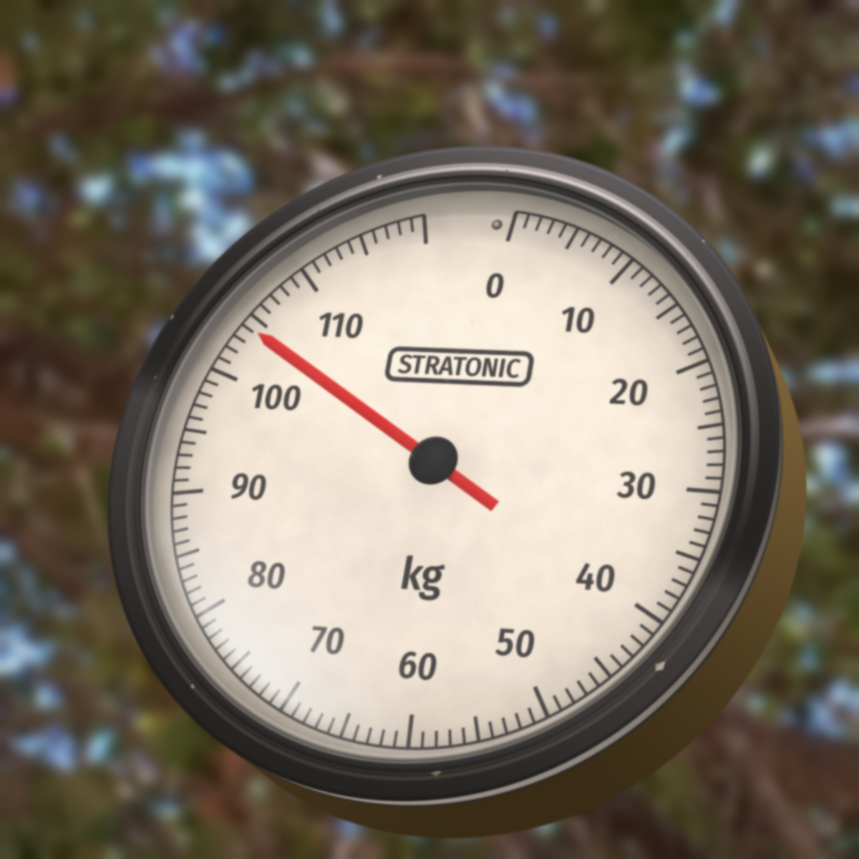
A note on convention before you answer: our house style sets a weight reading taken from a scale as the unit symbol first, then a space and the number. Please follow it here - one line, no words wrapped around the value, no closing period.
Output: kg 104
